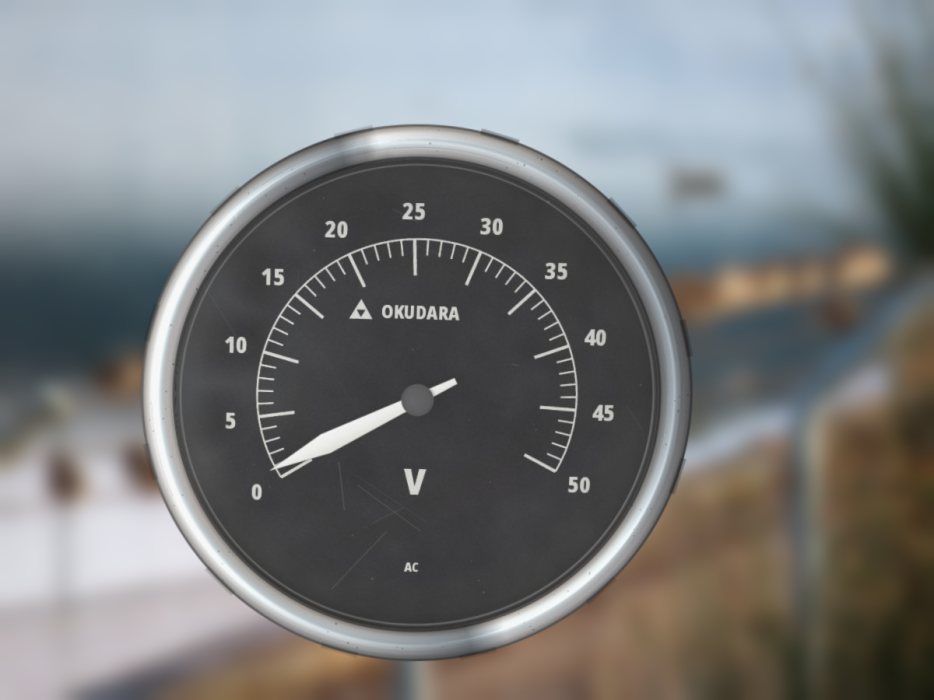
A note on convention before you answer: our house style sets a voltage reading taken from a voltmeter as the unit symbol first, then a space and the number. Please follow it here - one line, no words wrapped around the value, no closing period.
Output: V 1
